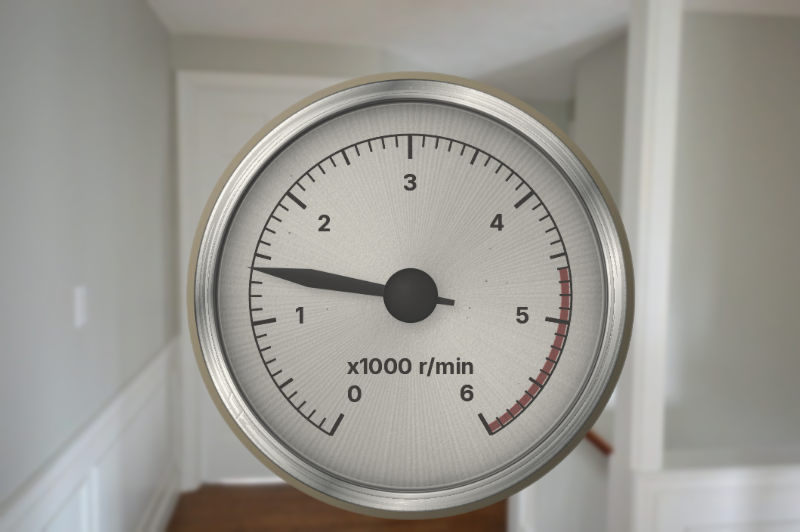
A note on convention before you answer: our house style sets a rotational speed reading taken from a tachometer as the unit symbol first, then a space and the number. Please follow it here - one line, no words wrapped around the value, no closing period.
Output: rpm 1400
